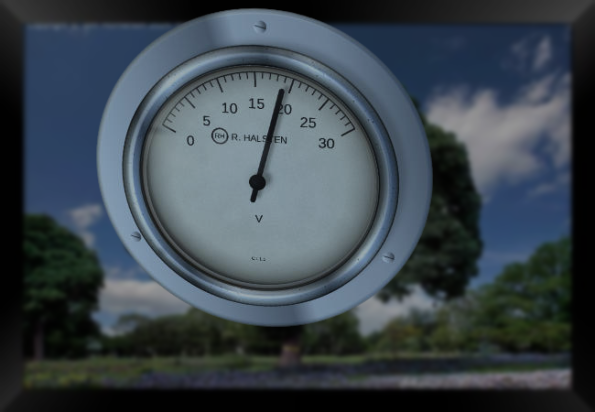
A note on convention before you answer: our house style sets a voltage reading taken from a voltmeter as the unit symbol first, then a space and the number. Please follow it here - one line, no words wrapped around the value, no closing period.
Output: V 19
